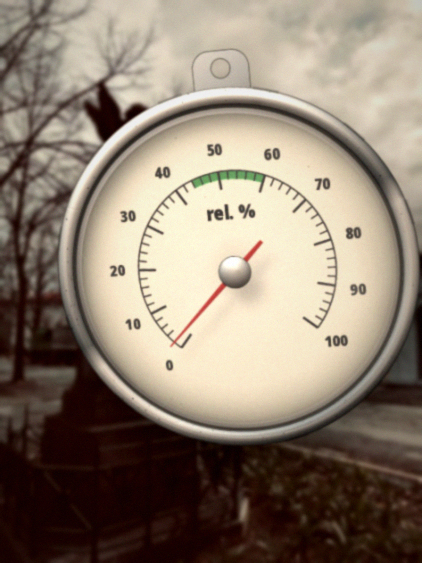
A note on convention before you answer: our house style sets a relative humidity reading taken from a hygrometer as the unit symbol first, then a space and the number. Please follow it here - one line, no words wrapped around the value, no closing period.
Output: % 2
